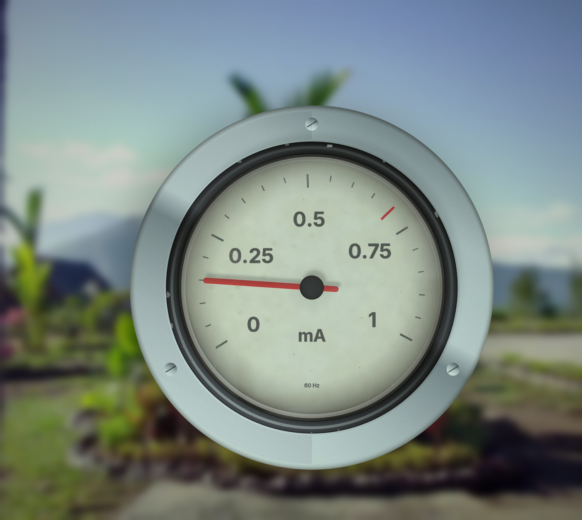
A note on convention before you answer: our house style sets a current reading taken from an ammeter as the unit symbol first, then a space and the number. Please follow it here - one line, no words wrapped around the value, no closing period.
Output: mA 0.15
